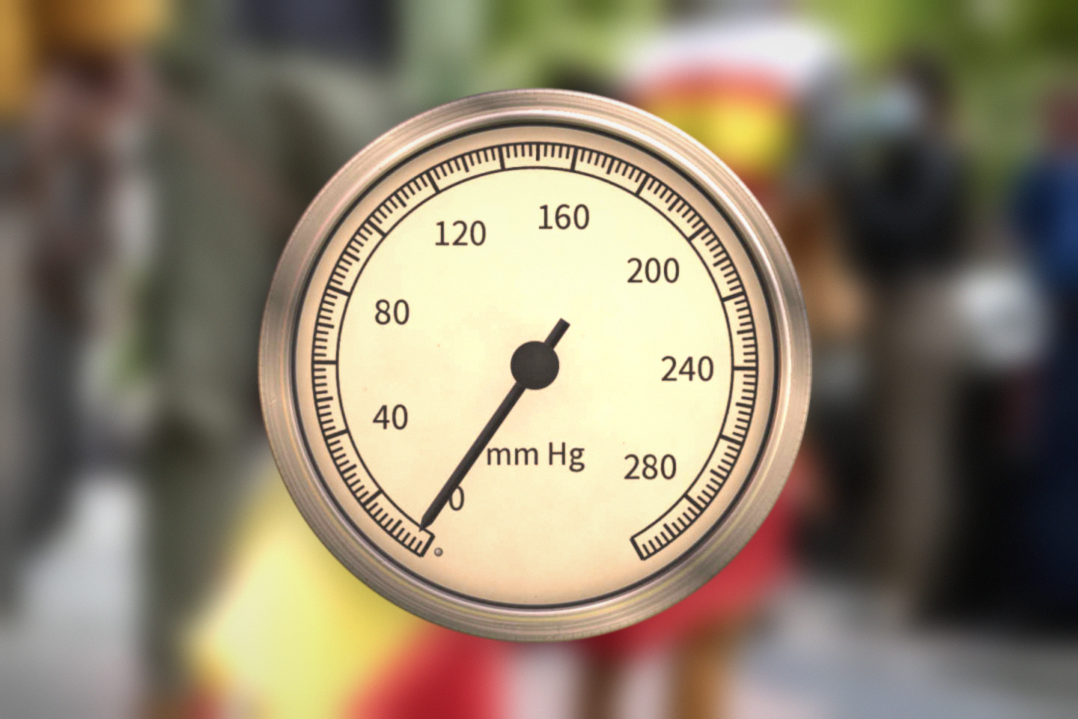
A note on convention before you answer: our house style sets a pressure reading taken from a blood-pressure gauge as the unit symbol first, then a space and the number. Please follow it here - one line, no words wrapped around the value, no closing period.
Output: mmHg 4
